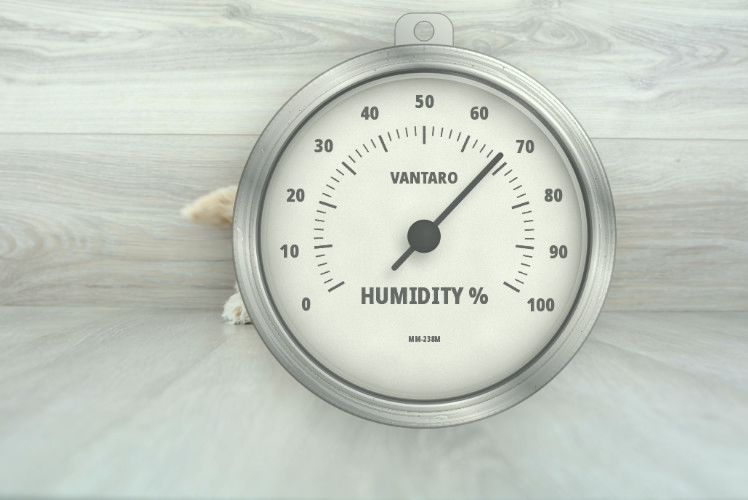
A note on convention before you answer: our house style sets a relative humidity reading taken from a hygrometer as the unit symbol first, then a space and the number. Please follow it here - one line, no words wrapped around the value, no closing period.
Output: % 68
